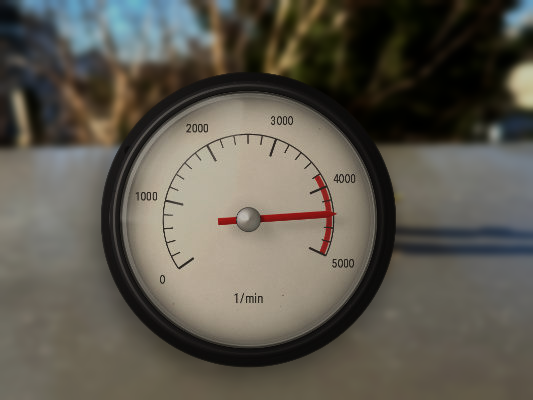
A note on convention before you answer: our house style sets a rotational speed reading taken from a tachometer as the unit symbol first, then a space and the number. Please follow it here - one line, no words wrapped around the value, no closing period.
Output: rpm 4400
